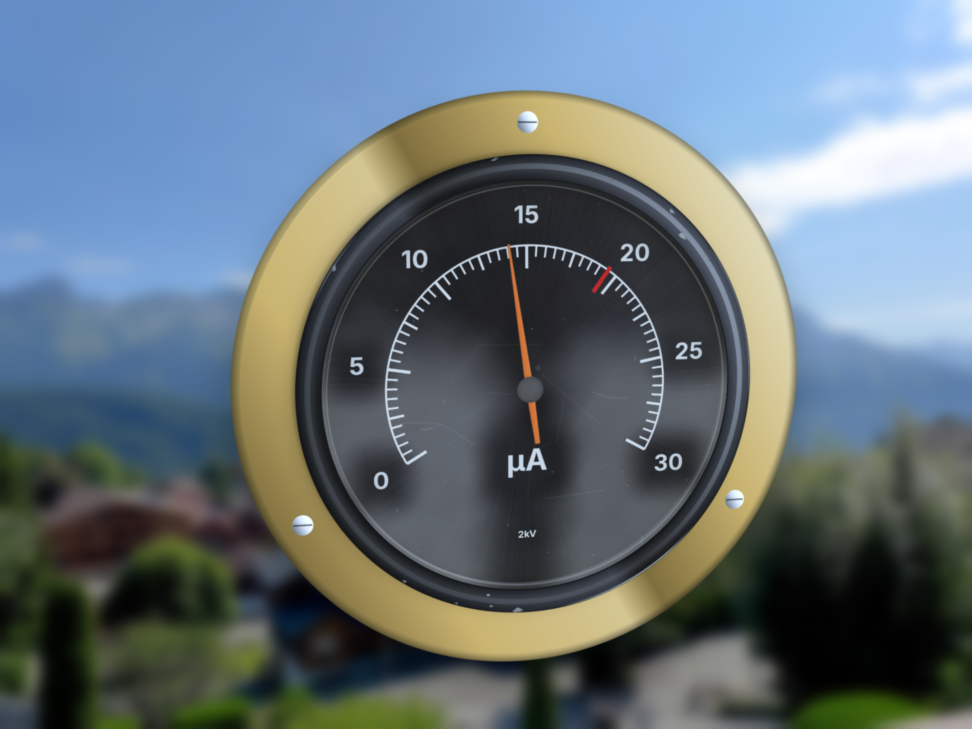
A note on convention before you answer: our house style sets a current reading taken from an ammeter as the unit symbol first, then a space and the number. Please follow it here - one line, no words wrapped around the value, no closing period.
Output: µA 14
